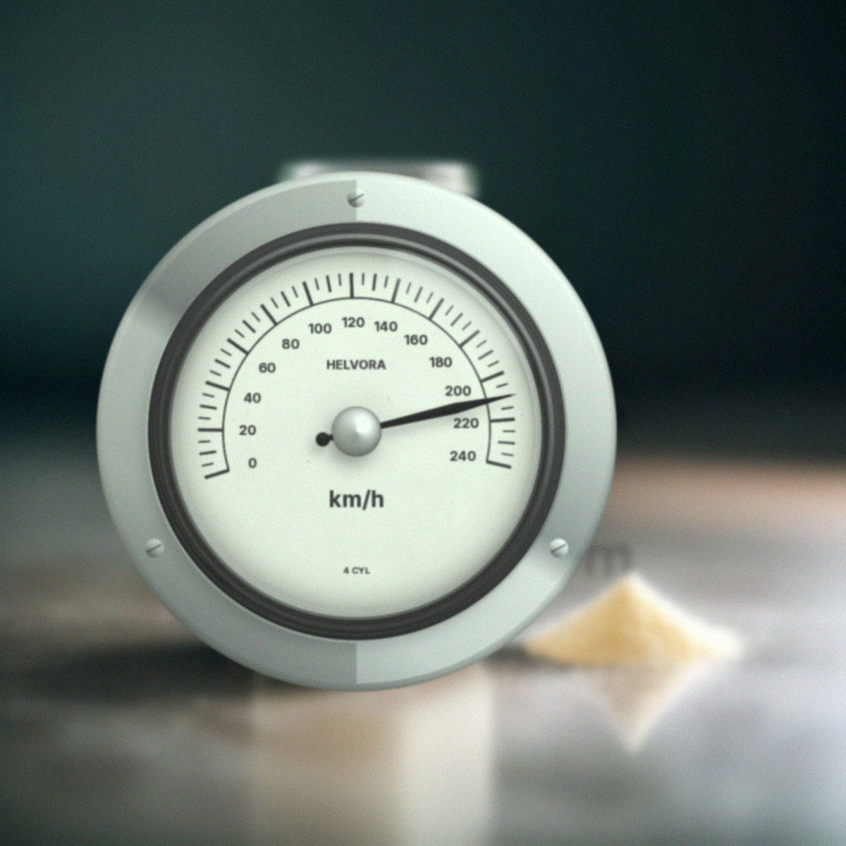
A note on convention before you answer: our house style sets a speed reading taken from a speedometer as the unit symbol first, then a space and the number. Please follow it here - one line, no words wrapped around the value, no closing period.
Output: km/h 210
